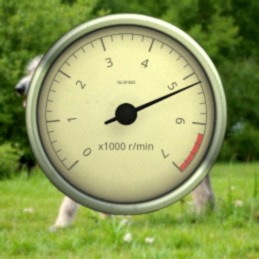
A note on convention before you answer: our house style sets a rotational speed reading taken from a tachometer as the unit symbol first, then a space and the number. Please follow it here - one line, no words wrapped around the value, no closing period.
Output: rpm 5200
